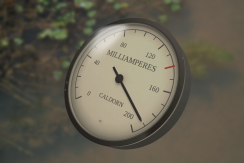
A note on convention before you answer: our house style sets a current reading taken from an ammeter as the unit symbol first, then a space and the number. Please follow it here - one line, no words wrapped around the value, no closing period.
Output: mA 190
